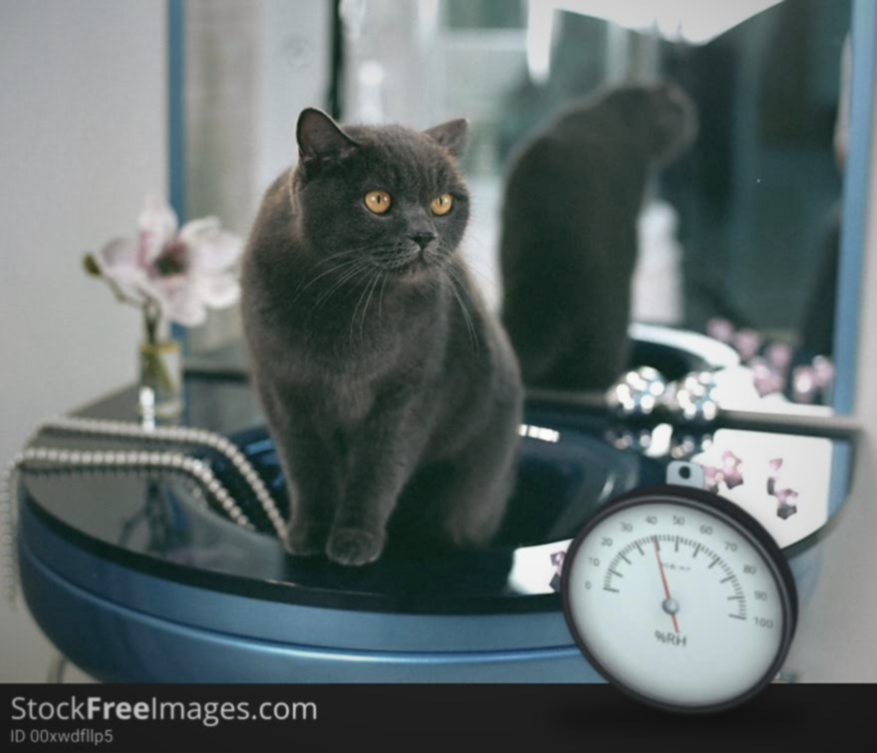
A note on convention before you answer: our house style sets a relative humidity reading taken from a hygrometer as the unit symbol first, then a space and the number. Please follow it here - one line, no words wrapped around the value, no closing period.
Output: % 40
